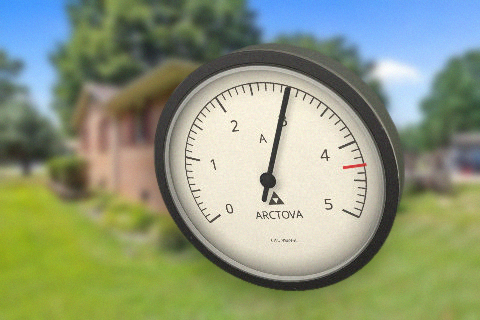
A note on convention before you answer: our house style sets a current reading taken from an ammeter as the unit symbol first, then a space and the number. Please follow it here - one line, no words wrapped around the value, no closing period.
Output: A 3
